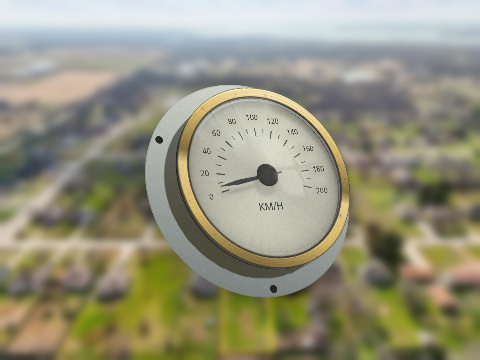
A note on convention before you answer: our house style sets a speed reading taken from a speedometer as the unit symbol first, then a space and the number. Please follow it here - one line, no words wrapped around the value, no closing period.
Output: km/h 5
